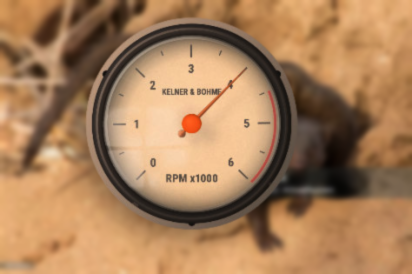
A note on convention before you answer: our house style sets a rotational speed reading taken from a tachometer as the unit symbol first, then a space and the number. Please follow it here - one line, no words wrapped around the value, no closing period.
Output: rpm 4000
